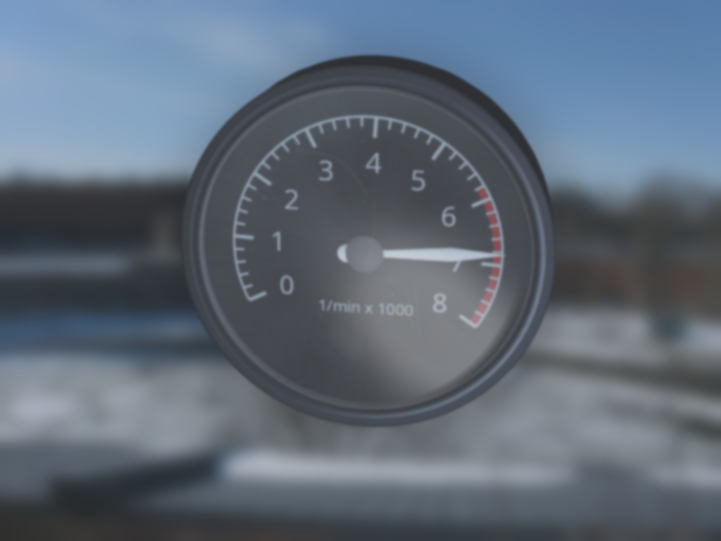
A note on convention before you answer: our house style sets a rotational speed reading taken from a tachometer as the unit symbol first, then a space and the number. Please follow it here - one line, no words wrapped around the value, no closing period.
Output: rpm 6800
